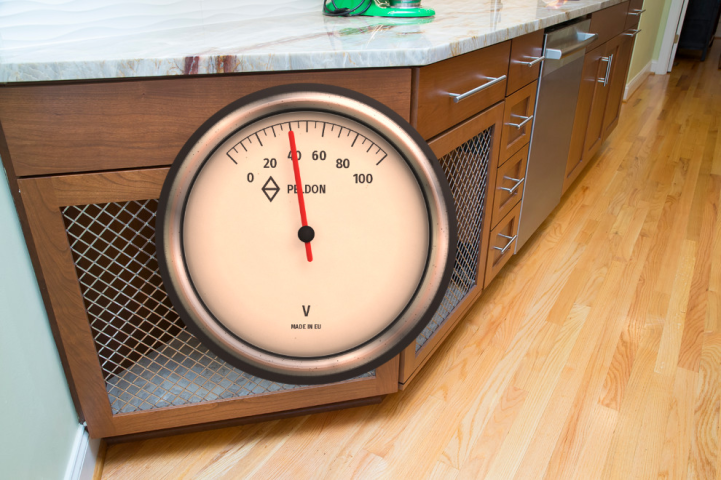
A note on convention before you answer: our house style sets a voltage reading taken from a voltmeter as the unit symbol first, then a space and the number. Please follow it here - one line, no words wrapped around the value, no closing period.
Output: V 40
